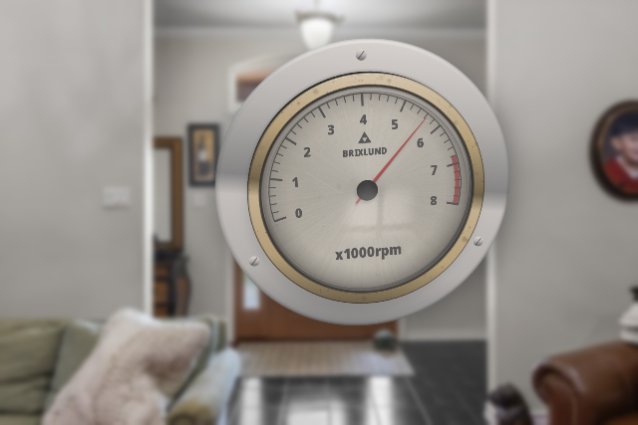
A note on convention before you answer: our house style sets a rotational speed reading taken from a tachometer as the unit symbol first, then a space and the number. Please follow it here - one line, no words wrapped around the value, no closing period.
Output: rpm 5600
